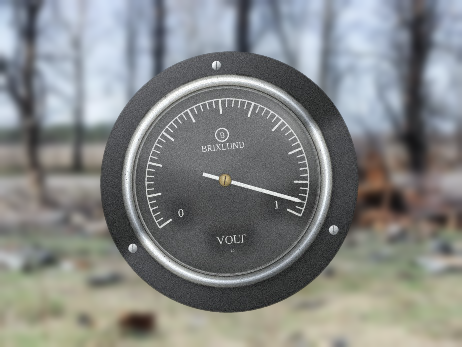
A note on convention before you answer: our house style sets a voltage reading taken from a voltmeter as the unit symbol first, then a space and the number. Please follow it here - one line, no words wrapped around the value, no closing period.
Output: V 0.96
